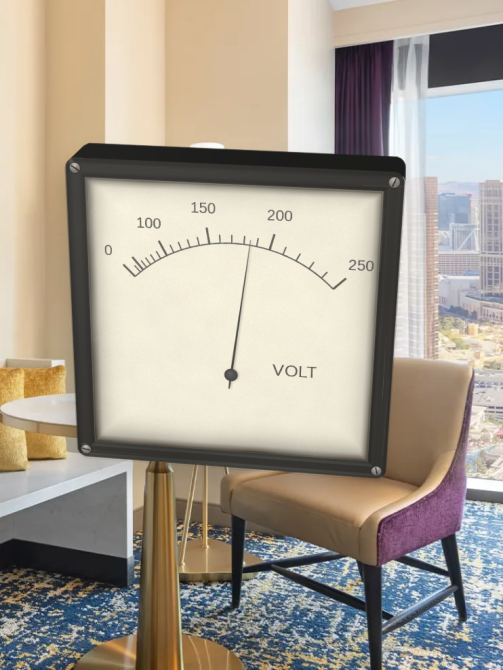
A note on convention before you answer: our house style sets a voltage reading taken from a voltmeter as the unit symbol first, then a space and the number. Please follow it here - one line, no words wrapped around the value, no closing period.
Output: V 185
